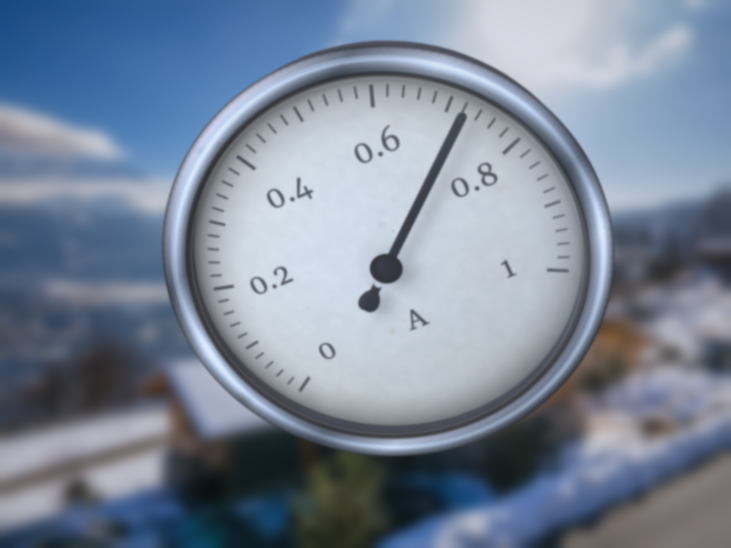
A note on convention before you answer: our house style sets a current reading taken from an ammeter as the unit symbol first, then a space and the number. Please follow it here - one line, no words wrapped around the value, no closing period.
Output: A 0.72
